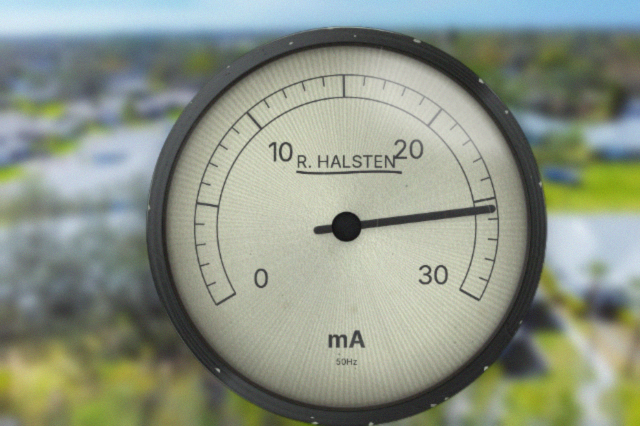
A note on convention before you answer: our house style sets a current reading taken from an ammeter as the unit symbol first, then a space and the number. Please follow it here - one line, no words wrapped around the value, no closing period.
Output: mA 25.5
